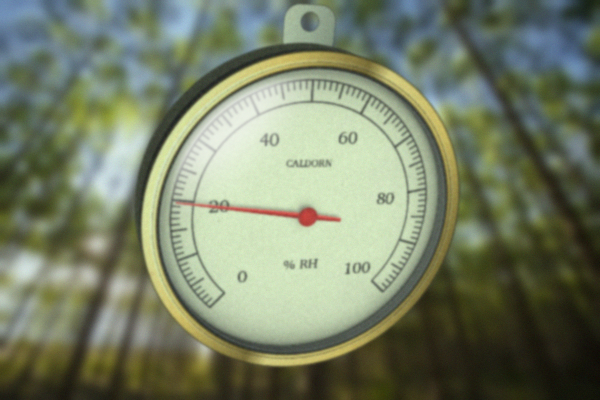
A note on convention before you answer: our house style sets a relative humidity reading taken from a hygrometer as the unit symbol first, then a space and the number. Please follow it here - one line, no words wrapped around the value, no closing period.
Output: % 20
